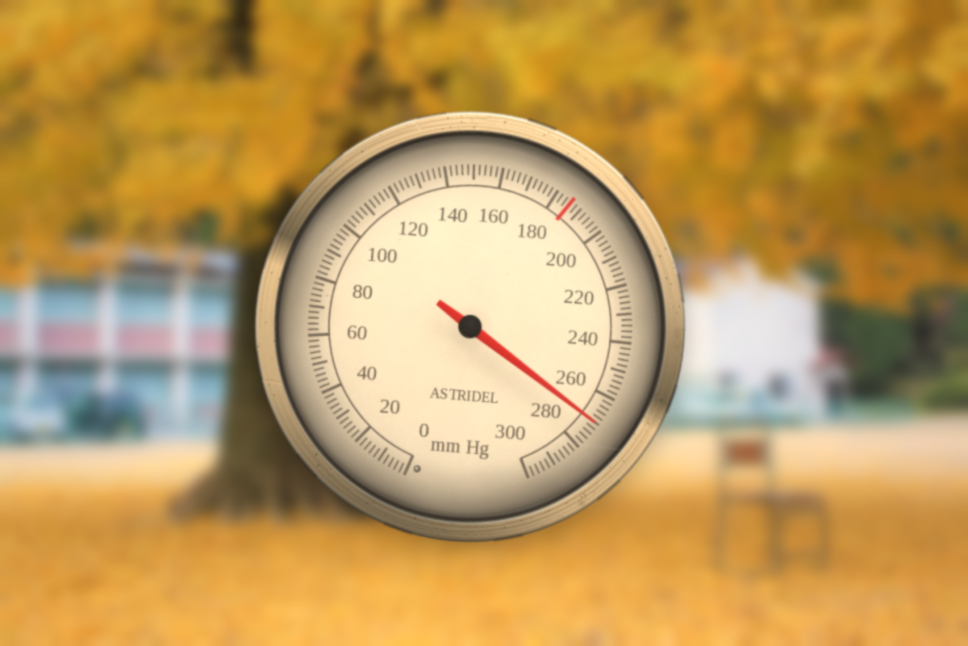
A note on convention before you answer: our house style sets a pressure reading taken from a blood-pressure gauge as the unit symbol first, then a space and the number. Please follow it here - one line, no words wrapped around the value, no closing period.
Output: mmHg 270
